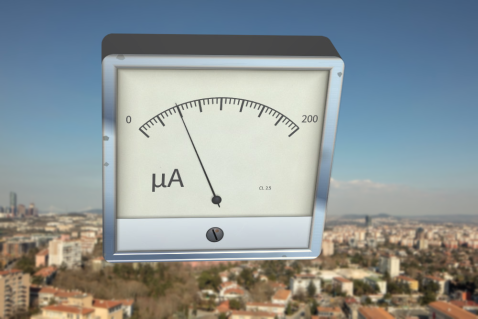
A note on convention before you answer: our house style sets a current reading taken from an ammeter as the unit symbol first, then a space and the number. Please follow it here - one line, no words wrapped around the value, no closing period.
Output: µA 50
